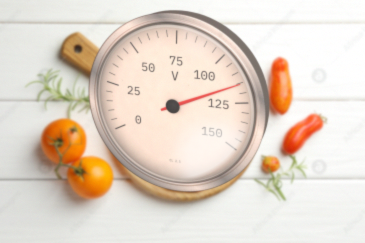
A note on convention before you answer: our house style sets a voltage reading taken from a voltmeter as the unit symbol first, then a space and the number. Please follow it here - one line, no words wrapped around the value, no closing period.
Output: V 115
